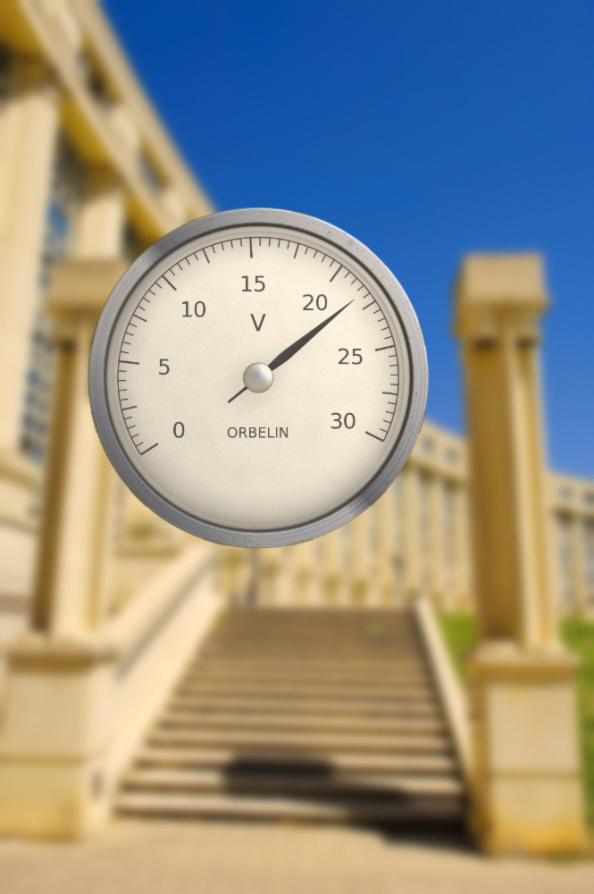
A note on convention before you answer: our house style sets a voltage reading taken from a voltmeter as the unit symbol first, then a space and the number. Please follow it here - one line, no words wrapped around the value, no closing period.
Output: V 21.75
